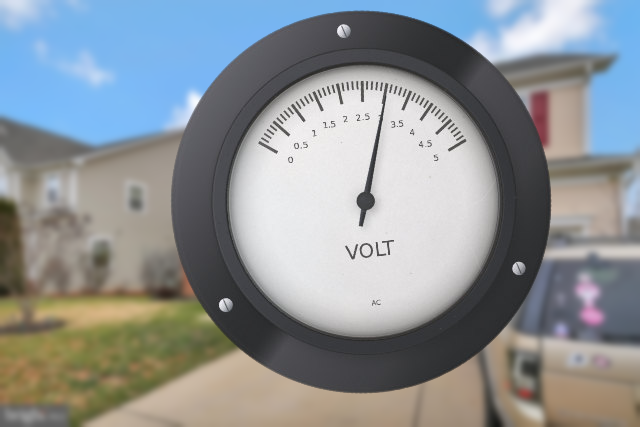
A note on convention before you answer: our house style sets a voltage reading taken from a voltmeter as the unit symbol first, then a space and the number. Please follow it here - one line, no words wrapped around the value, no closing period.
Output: V 3
